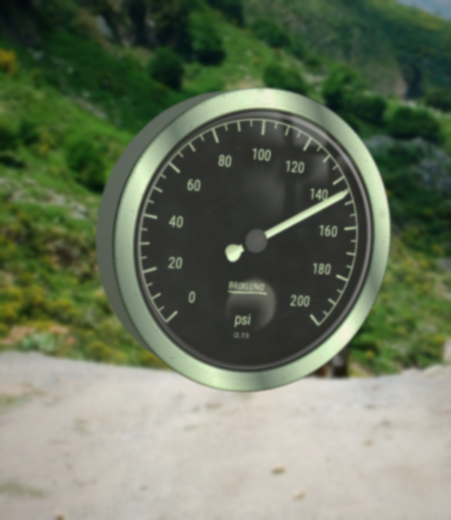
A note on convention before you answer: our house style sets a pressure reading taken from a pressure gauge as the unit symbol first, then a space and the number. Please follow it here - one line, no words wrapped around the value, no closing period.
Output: psi 145
